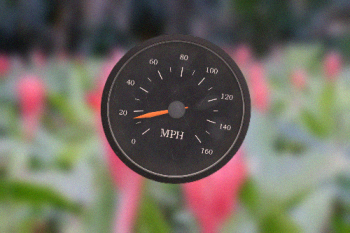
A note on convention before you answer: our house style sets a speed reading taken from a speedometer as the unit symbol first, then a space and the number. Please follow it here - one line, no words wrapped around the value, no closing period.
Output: mph 15
